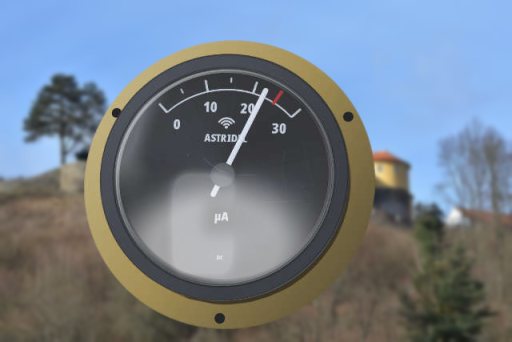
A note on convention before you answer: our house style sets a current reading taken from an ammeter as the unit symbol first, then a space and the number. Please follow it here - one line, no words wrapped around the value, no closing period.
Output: µA 22.5
